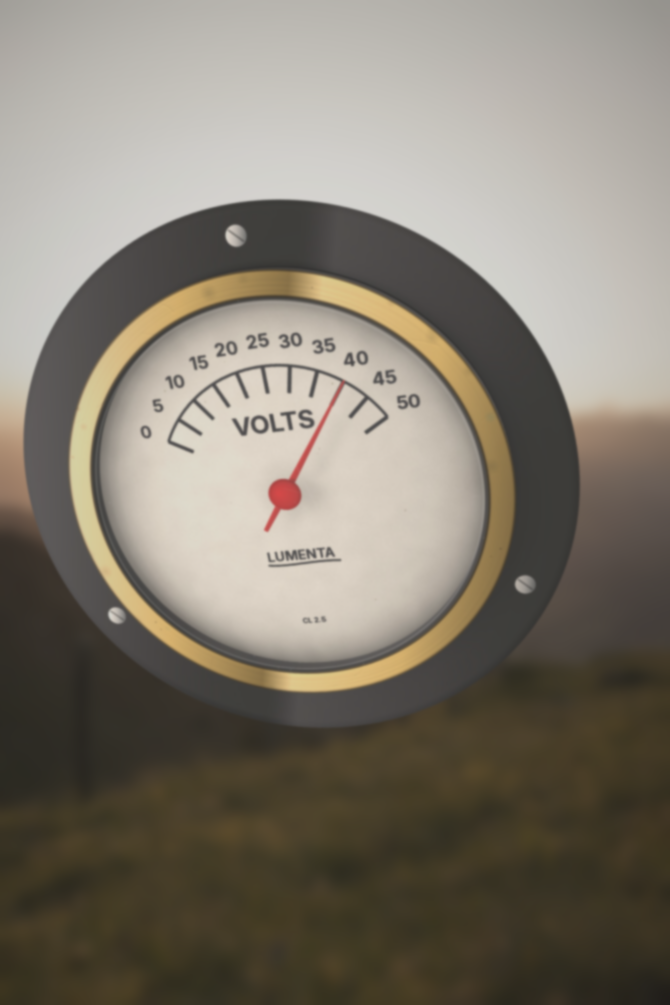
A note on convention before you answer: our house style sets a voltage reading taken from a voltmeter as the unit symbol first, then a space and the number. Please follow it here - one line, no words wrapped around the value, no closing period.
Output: V 40
